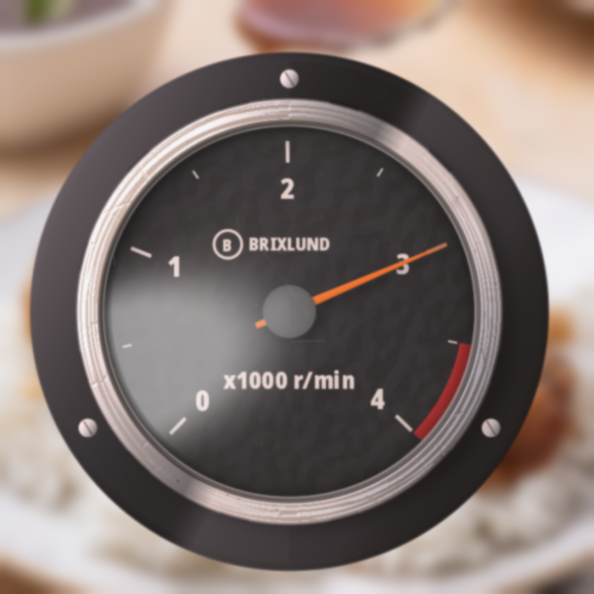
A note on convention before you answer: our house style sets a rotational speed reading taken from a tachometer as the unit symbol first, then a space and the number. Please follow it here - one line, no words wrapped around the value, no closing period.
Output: rpm 3000
